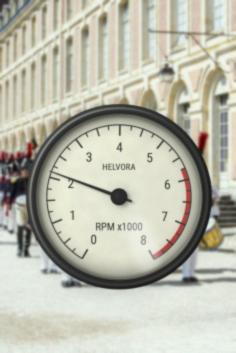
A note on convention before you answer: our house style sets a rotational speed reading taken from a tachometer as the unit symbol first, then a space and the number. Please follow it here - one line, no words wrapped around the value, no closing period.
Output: rpm 2125
